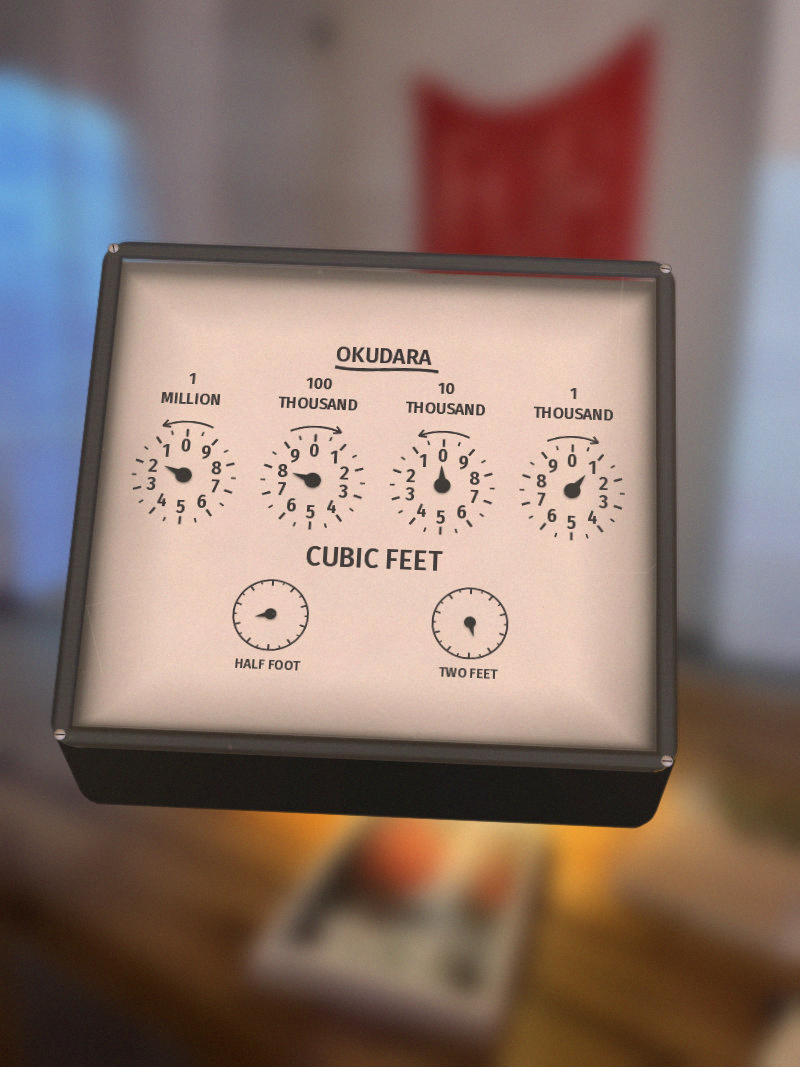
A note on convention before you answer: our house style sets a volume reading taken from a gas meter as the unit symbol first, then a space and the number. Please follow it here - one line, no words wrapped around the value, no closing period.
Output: ft³ 180100
